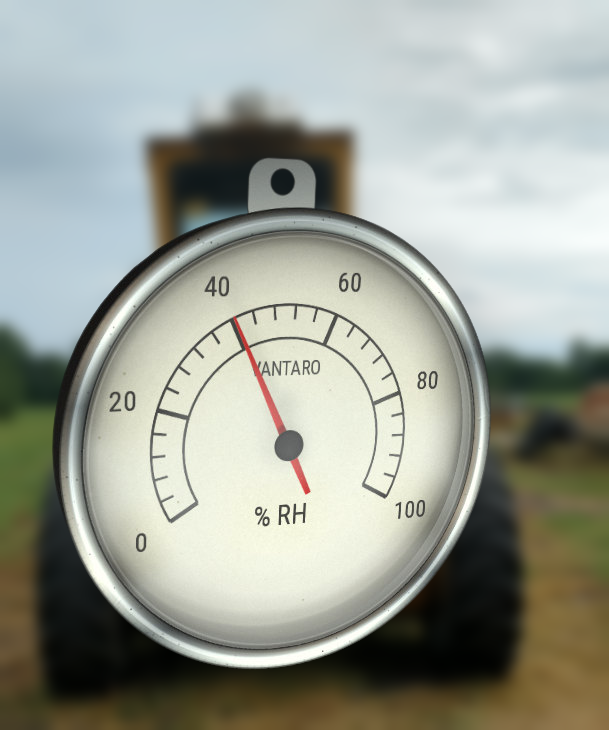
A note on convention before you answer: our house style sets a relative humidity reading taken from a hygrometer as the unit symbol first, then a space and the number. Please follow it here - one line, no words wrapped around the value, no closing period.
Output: % 40
